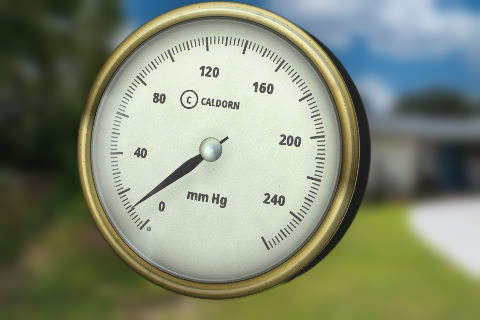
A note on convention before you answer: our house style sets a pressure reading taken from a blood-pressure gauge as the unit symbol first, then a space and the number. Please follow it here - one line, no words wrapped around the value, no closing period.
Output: mmHg 10
